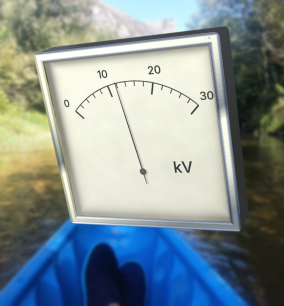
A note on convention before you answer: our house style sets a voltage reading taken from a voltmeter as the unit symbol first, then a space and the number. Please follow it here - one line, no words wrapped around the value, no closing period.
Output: kV 12
